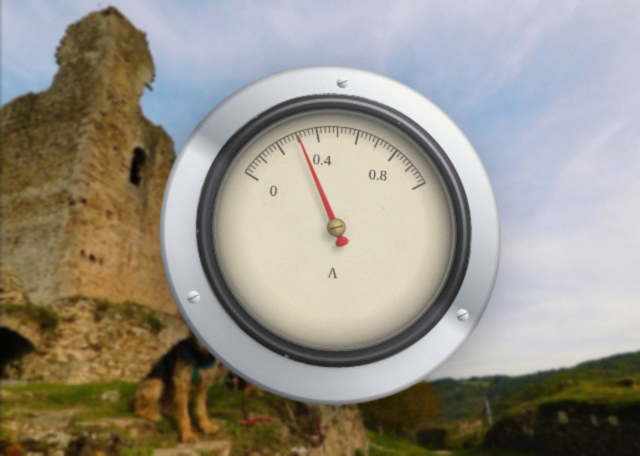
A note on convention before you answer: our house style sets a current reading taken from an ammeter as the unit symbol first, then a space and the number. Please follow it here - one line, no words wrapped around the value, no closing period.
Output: A 0.3
